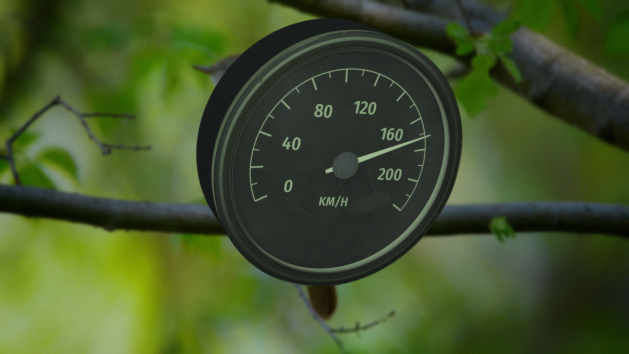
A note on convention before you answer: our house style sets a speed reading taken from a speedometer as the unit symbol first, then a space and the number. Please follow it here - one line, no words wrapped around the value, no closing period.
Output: km/h 170
